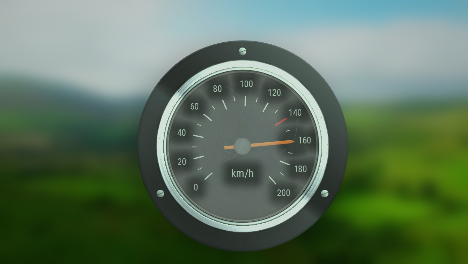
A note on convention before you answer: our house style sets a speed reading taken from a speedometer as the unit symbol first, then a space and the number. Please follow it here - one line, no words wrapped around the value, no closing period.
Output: km/h 160
